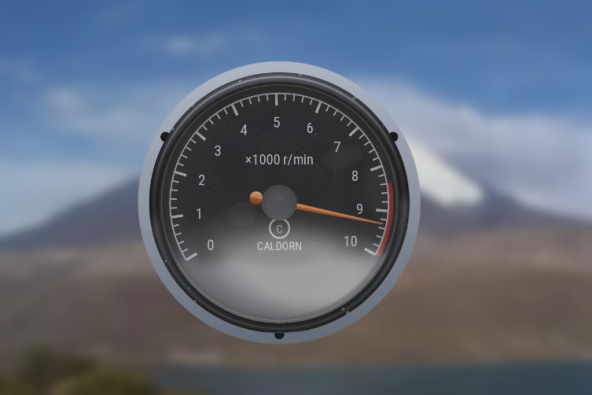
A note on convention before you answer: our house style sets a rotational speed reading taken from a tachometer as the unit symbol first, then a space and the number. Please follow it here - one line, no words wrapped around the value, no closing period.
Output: rpm 9300
